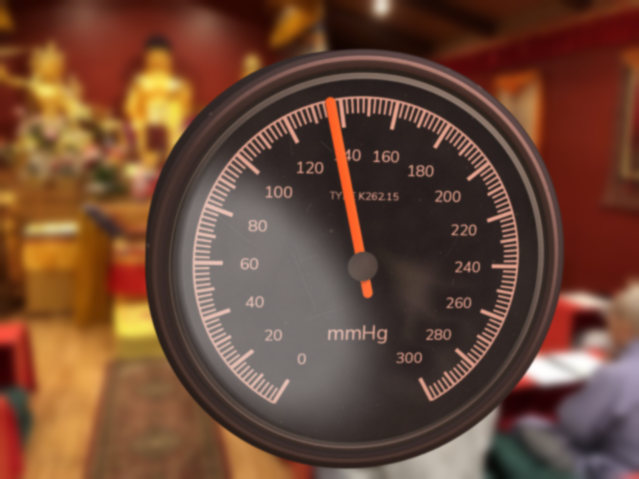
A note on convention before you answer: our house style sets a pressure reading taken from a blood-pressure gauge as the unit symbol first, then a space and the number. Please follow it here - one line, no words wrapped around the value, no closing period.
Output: mmHg 136
